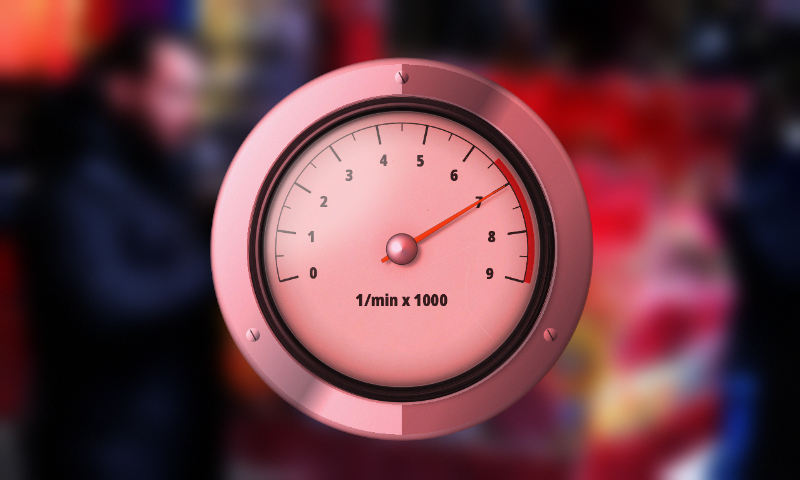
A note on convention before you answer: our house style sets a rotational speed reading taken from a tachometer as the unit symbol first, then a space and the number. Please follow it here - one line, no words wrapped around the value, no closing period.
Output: rpm 7000
